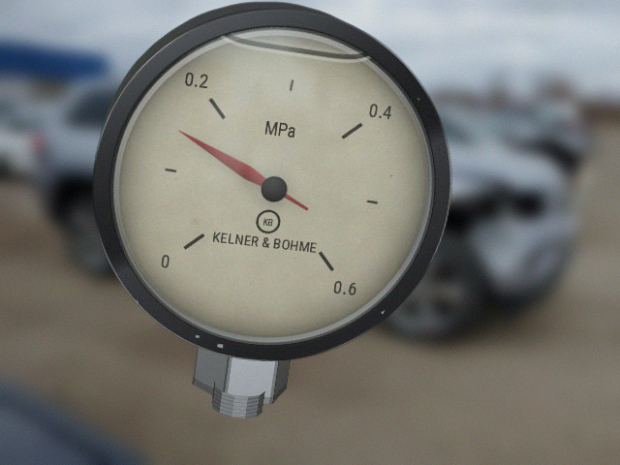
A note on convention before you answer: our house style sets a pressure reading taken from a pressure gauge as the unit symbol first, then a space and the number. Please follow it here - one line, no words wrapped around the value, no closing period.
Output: MPa 0.15
